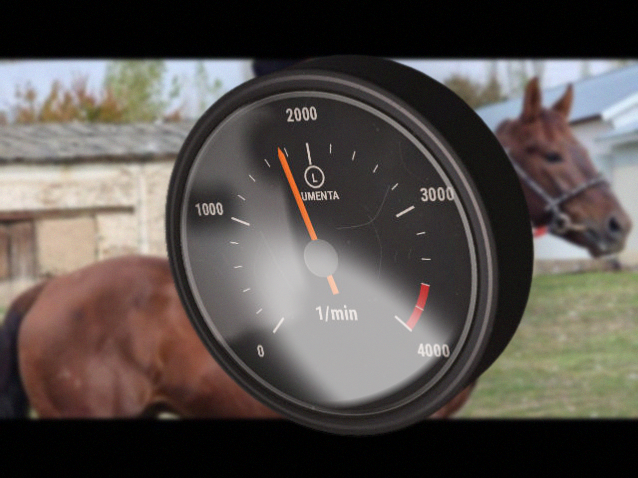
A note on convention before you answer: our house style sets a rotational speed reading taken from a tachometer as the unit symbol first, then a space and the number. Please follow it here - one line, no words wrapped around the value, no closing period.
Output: rpm 1800
